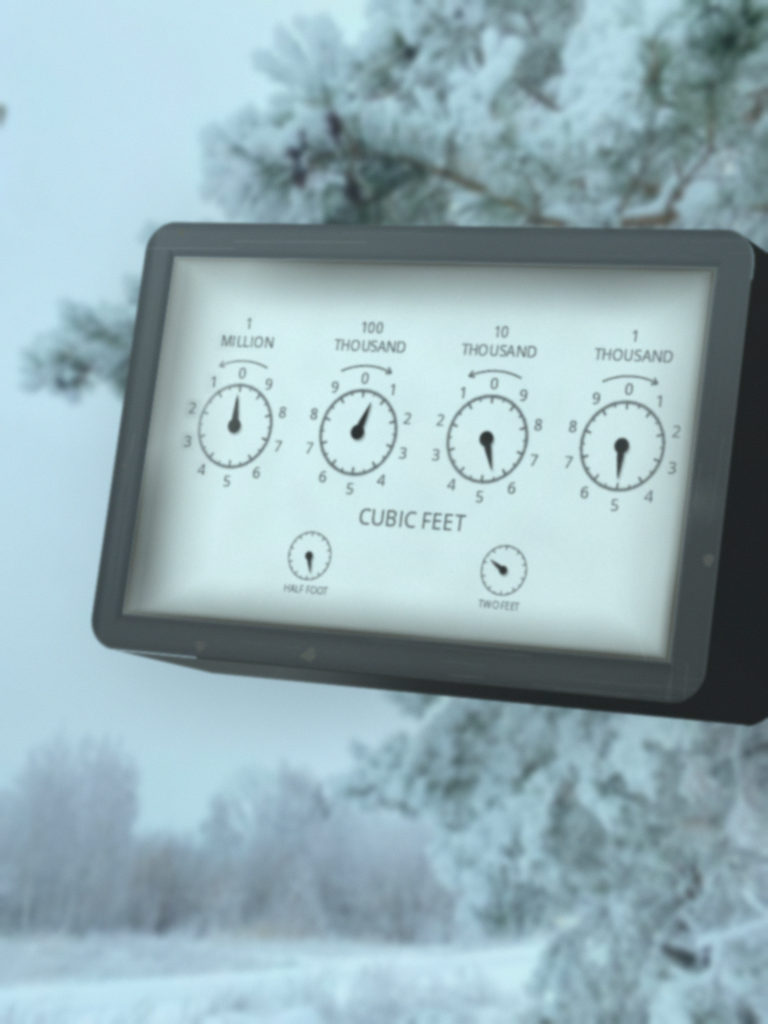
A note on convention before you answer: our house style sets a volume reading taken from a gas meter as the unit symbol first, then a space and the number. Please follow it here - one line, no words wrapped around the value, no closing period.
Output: ft³ 5500
